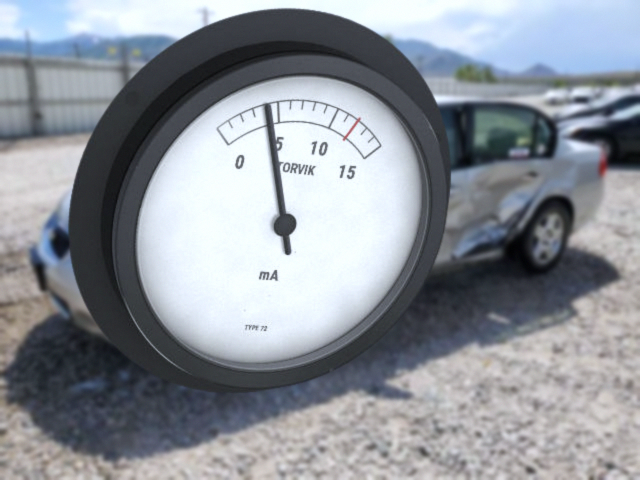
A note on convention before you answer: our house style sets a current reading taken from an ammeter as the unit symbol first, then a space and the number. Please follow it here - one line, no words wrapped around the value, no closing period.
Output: mA 4
